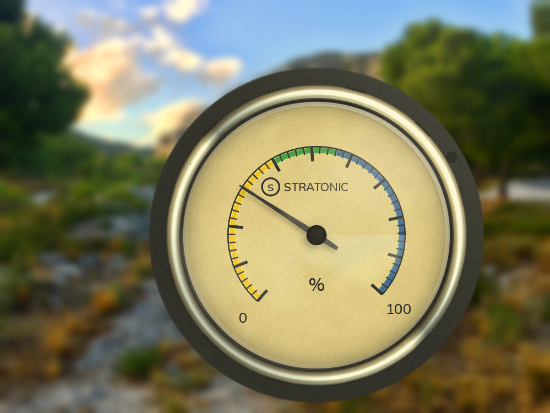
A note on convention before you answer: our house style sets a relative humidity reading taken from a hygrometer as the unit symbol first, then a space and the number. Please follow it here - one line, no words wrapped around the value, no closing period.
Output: % 30
